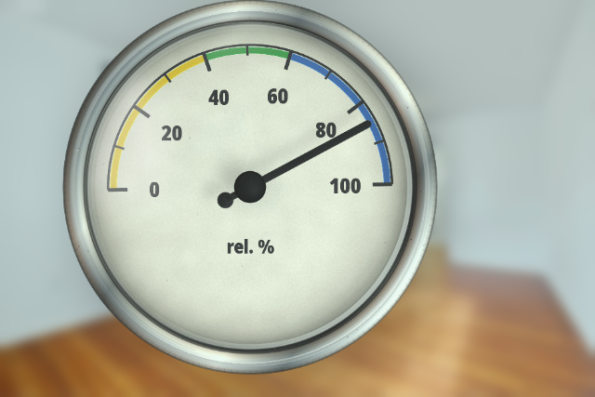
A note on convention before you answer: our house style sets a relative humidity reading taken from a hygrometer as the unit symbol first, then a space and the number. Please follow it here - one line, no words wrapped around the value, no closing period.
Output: % 85
